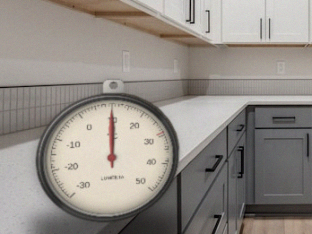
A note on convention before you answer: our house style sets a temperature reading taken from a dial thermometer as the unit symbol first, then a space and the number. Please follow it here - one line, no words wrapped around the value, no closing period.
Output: °C 10
